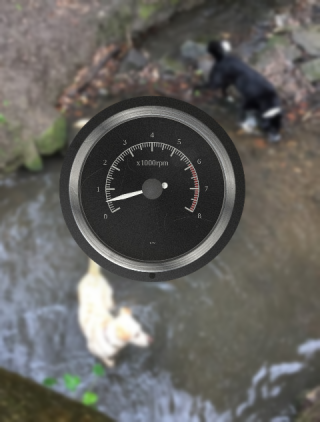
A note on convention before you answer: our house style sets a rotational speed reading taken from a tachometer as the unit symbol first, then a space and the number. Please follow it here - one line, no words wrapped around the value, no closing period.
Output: rpm 500
